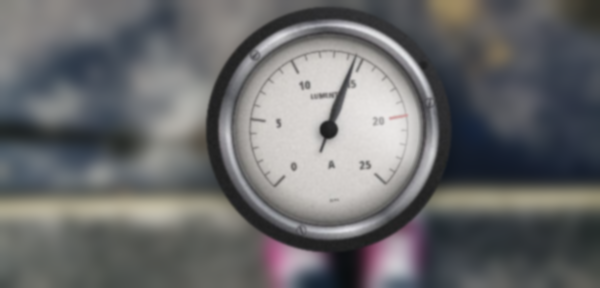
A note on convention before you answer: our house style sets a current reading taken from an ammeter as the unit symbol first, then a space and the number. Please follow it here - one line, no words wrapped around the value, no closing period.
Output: A 14.5
